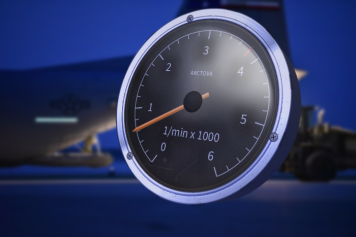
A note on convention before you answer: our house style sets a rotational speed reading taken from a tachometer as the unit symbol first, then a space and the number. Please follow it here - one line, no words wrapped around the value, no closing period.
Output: rpm 600
